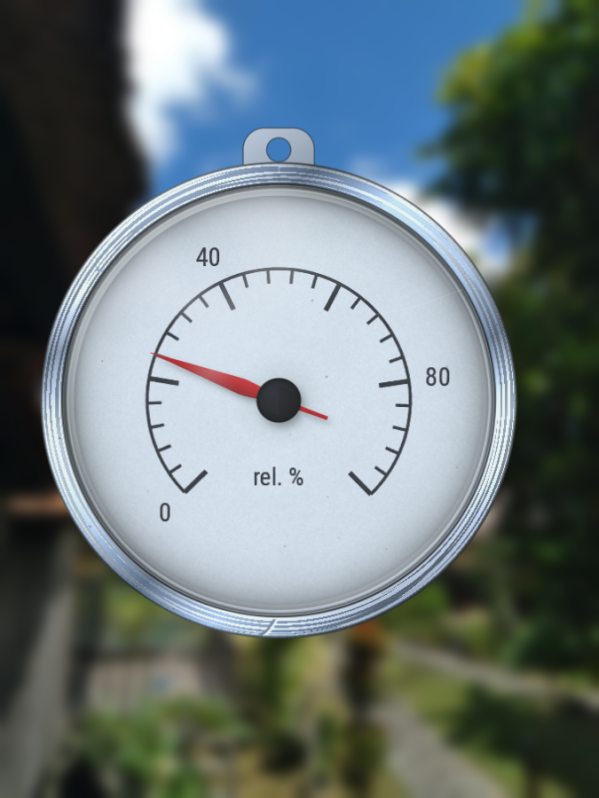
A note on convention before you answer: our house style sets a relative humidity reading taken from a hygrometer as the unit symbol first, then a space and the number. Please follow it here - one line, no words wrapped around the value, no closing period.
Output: % 24
